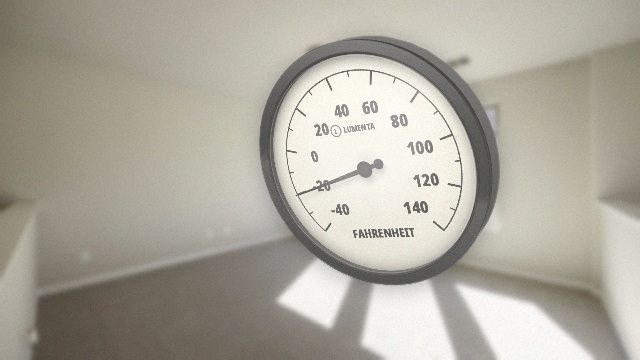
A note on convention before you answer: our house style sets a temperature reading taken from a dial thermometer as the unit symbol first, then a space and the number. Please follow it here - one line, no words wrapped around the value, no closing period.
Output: °F -20
